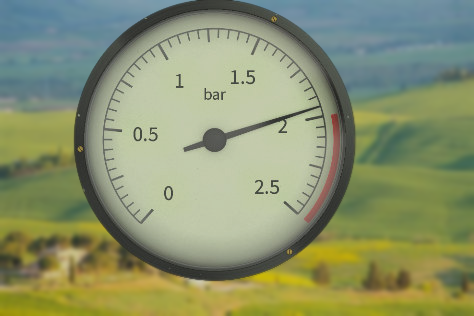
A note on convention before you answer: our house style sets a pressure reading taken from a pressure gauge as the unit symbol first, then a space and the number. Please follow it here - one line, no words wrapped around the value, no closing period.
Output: bar 1.95
